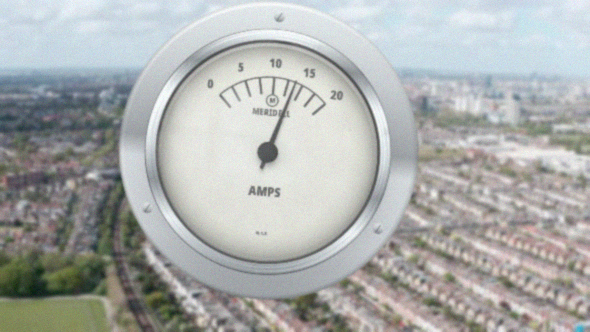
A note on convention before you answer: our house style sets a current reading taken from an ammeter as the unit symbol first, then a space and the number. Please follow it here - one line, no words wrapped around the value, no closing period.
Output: A 13.75
